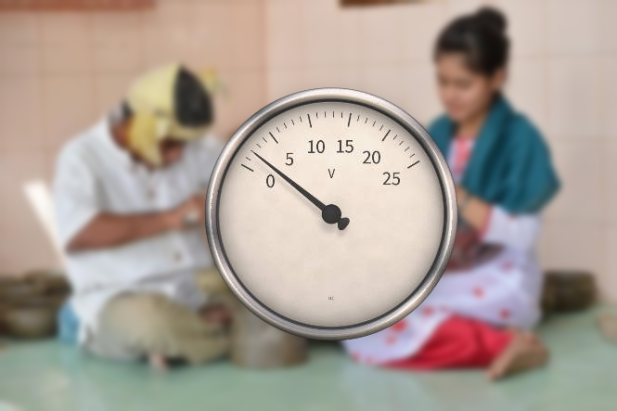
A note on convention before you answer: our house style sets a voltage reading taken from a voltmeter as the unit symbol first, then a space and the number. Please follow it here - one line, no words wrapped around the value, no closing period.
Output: V 2
